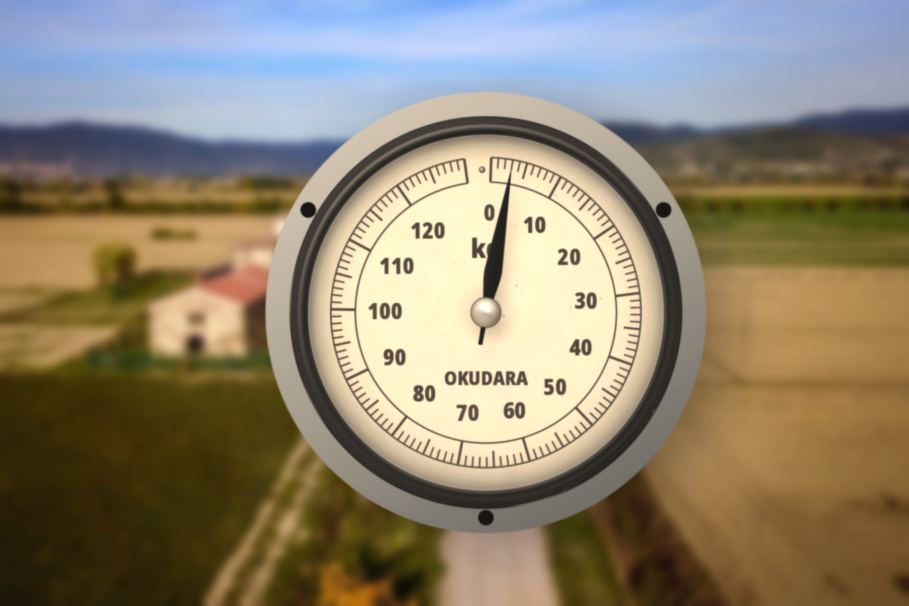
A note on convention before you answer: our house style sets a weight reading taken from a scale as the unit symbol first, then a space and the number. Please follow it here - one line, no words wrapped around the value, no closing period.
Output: kg 3
